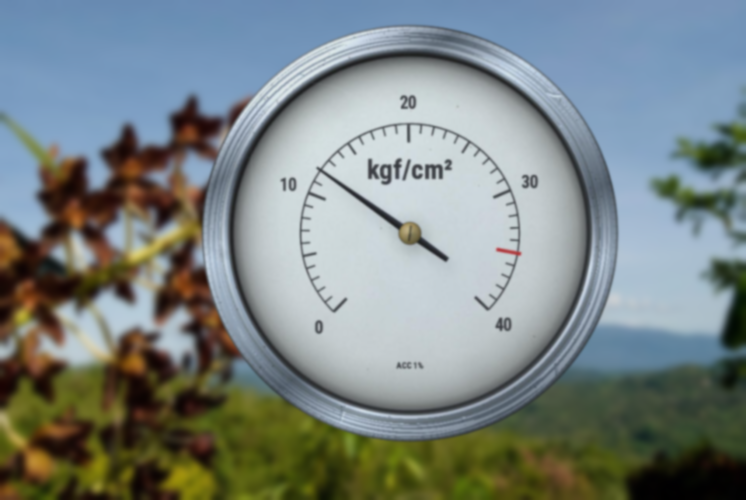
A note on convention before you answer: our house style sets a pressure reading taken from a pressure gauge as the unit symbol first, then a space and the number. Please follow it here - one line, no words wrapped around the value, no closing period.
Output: kg/cm² 12
